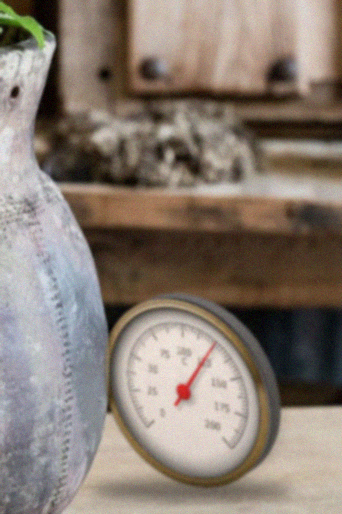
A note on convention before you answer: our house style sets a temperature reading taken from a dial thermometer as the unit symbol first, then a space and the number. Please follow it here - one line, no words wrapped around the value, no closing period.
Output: °C 125
